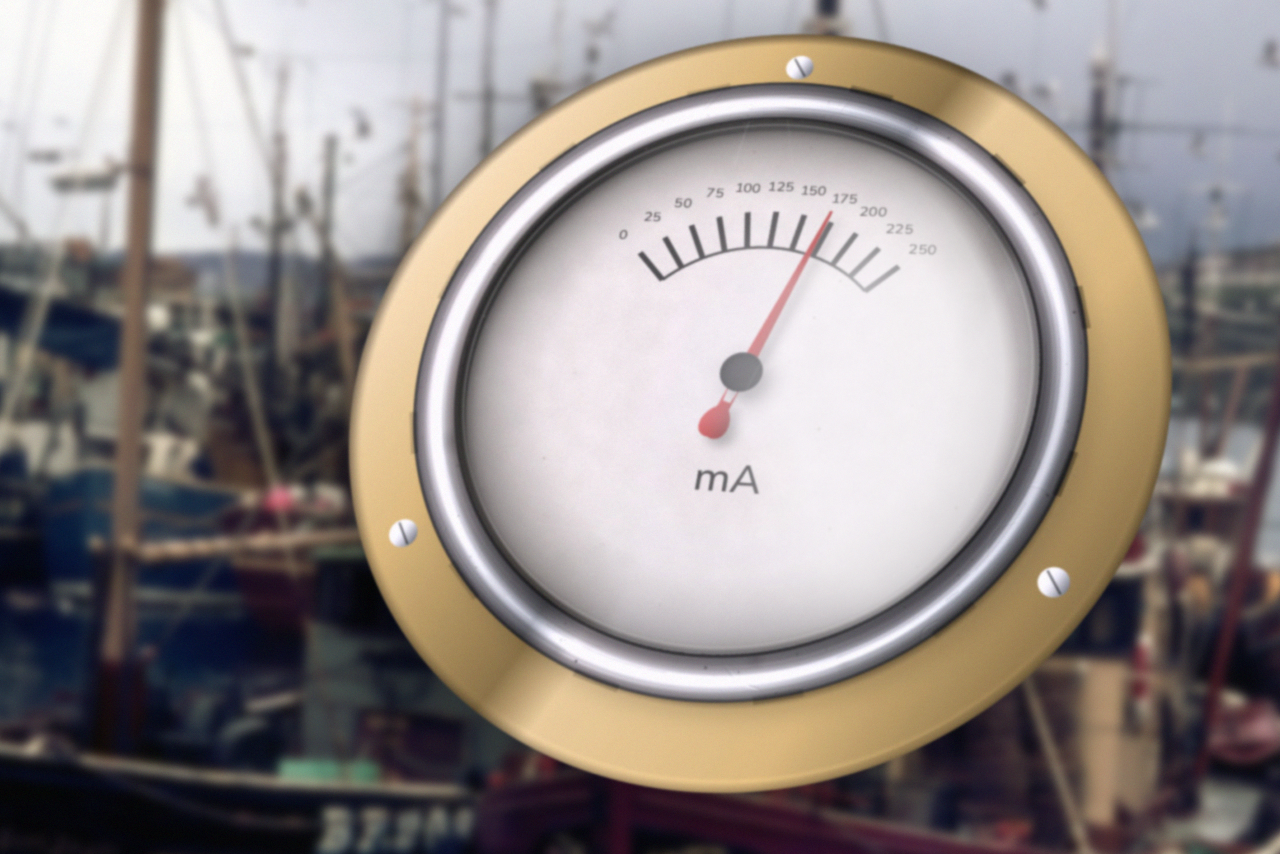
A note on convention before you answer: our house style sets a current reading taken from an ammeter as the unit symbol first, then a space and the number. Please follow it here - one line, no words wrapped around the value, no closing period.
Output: mA 175
